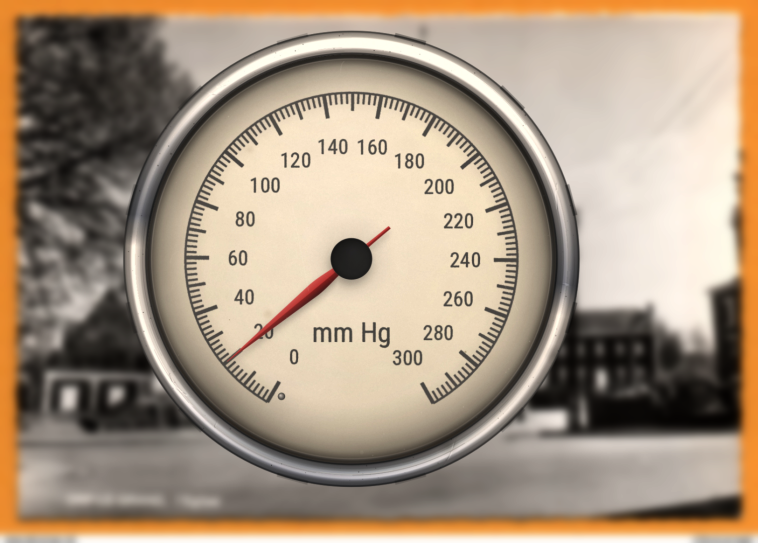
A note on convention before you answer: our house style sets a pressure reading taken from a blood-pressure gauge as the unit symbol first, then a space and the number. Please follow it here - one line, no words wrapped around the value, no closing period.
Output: mmHg 20
